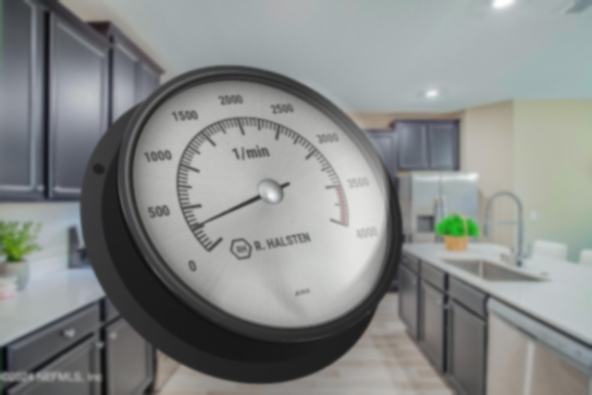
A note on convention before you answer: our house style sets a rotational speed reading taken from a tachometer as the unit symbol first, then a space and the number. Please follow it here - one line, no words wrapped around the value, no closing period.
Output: rpm 250
